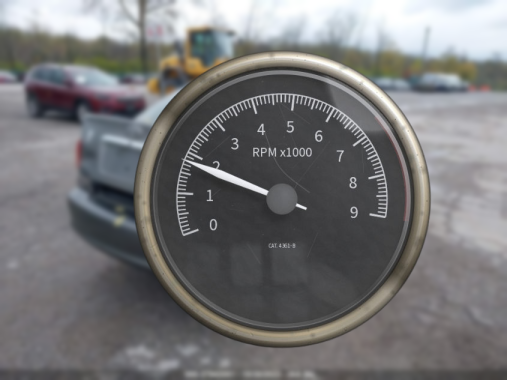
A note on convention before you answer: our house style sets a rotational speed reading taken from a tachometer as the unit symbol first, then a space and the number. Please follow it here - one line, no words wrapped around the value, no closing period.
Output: rpm 1800
